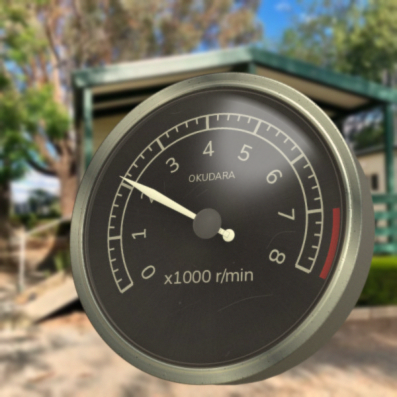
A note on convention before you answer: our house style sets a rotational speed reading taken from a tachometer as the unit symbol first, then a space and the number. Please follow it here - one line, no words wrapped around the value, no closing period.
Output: rpm 2100
